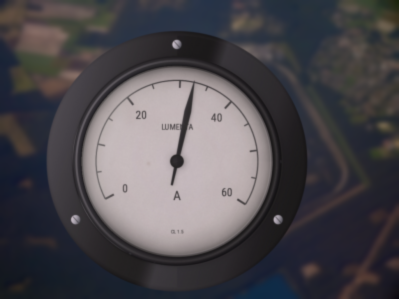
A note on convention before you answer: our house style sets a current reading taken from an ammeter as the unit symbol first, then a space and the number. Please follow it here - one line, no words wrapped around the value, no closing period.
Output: A 32.5
